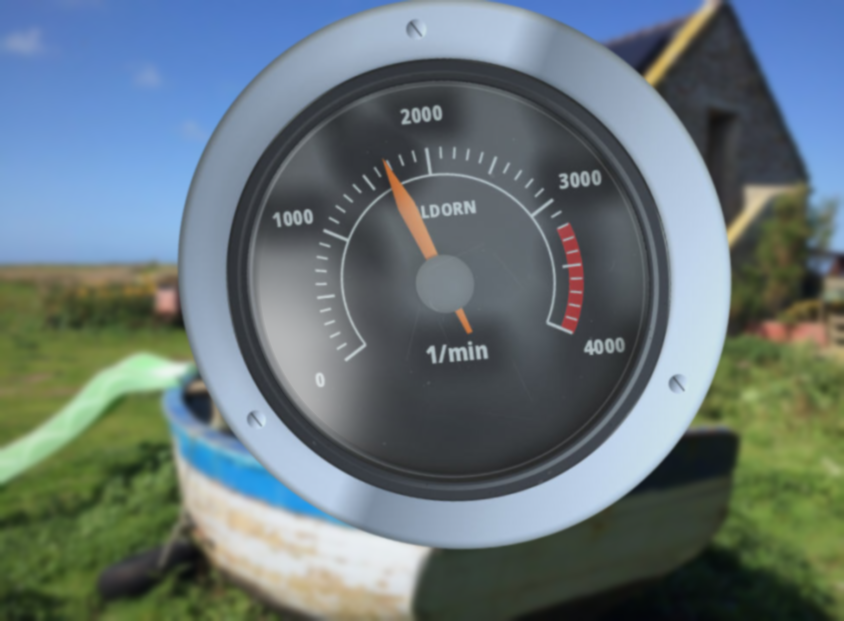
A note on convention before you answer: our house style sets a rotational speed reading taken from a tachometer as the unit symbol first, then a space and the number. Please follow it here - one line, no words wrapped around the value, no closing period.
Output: rpm 1700
